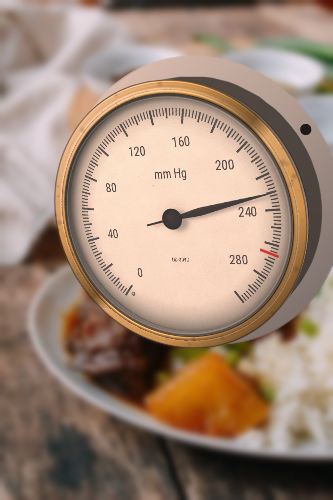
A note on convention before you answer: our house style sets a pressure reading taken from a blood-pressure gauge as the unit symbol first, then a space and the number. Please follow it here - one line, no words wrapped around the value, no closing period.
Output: mmHg 230
